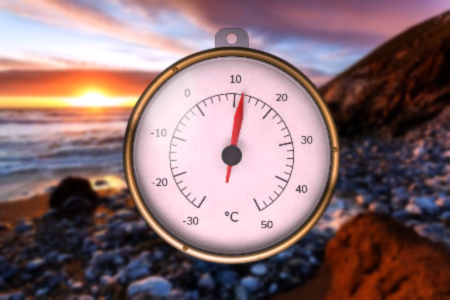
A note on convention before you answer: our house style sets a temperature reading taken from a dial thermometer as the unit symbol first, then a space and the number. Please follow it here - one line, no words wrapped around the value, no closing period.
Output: °C 12
